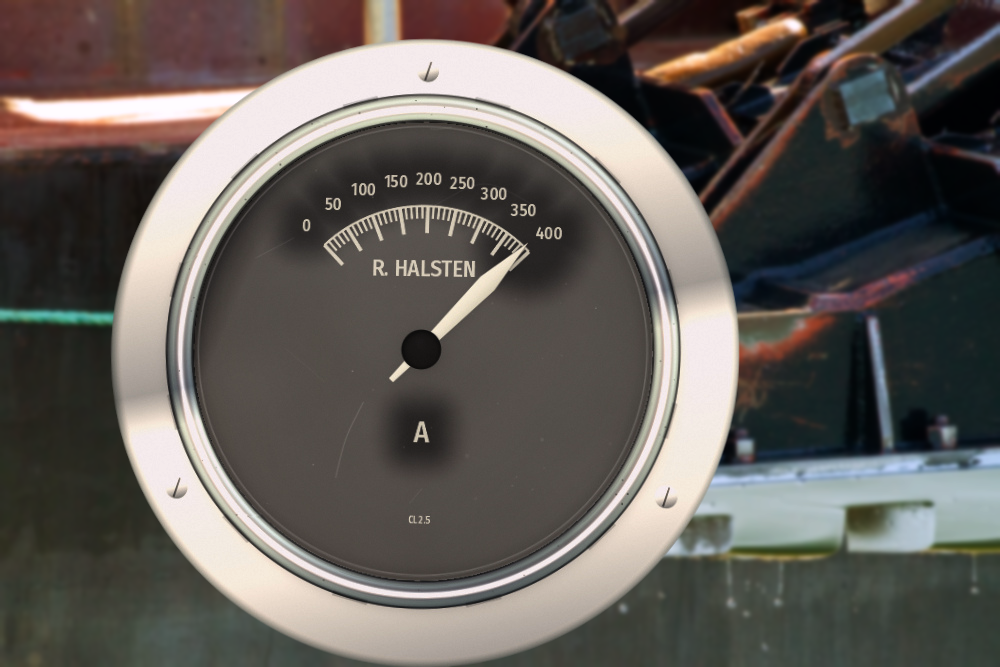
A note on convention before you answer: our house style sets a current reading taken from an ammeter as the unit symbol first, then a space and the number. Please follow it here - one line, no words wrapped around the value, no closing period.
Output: A 390
